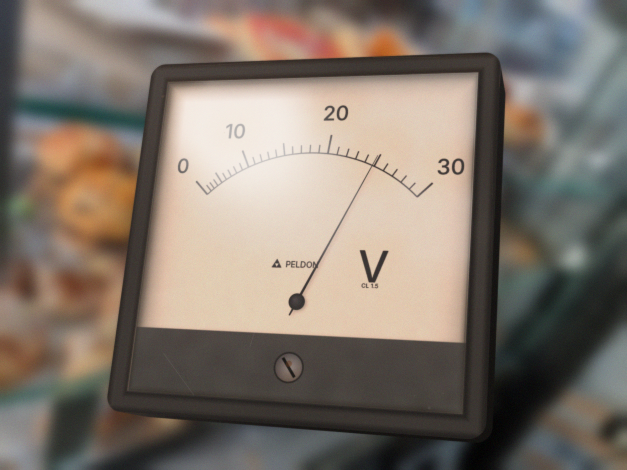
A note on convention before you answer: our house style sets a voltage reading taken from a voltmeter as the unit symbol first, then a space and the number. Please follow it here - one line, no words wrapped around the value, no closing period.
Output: V 25
